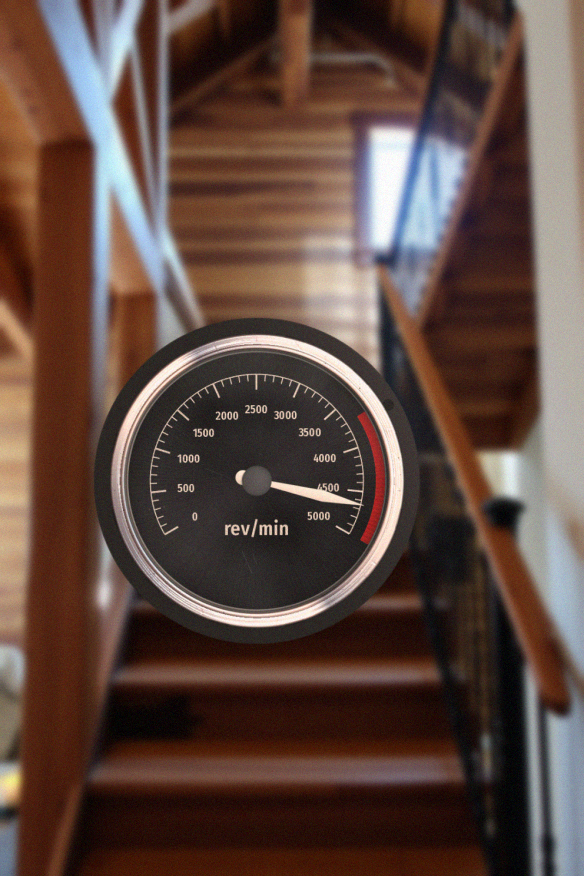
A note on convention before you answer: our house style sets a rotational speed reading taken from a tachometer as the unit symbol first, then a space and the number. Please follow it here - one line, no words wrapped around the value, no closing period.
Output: rpm 4650
